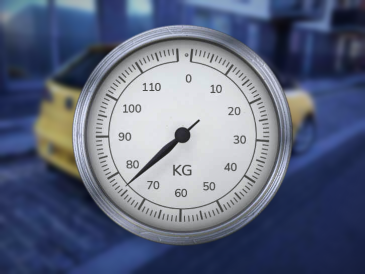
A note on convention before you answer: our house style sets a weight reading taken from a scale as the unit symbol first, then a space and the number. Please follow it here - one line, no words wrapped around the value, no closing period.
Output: kg 76
